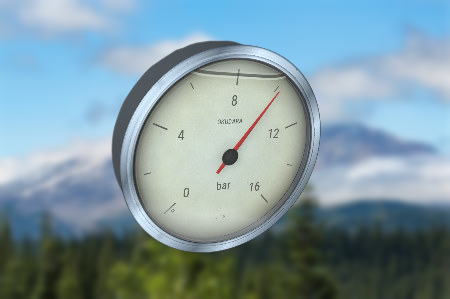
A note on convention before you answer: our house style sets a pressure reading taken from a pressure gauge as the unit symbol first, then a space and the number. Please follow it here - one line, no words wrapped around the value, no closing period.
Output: bar 10
